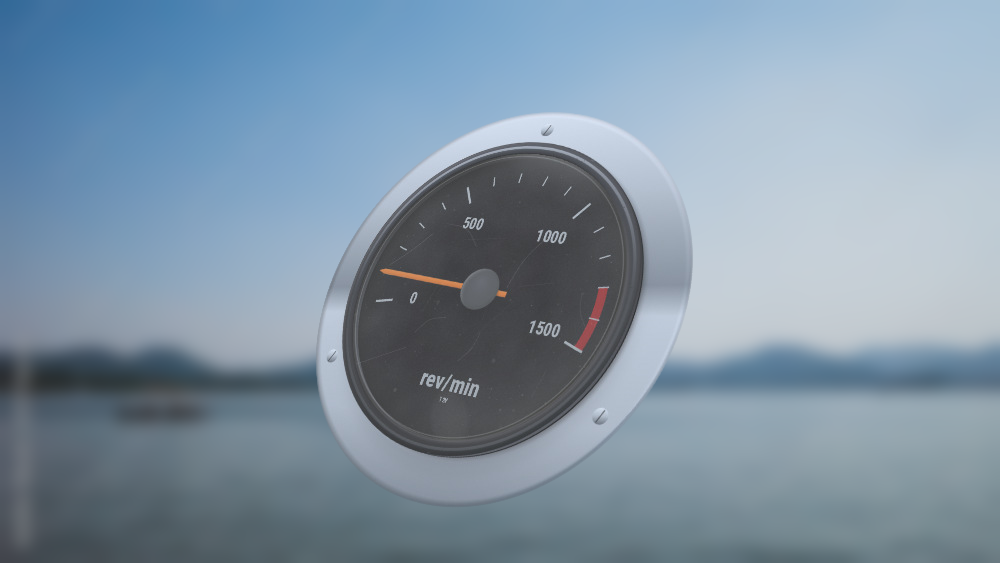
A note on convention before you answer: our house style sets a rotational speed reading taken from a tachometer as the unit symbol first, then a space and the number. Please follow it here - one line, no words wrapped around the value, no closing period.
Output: rpm 100
